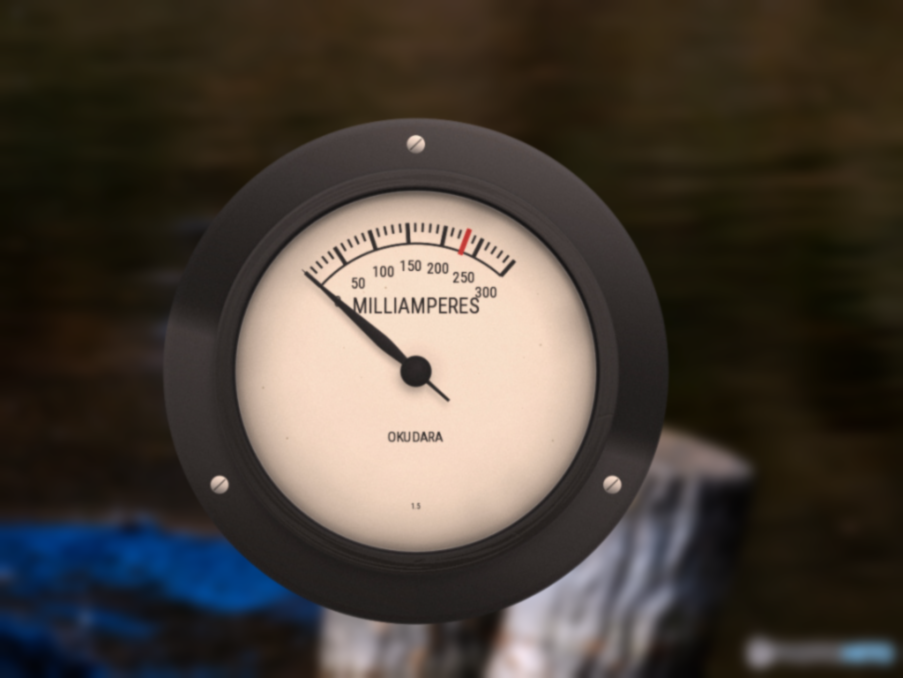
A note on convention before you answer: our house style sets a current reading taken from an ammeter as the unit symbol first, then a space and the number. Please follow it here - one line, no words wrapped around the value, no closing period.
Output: mA 0
